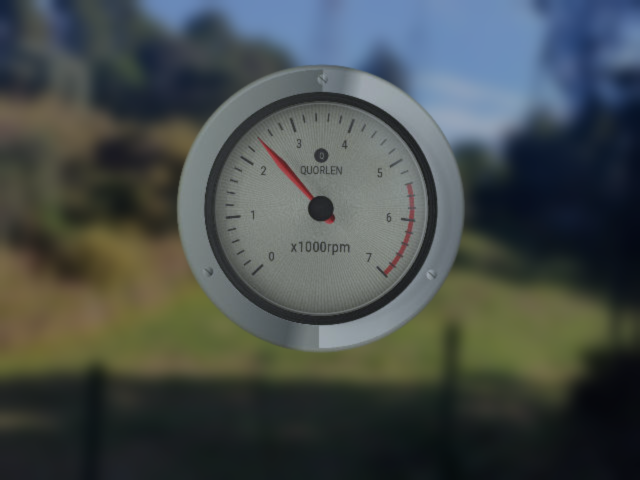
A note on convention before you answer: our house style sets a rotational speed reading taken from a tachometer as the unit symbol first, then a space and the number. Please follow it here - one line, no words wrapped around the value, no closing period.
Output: rpm 2400
